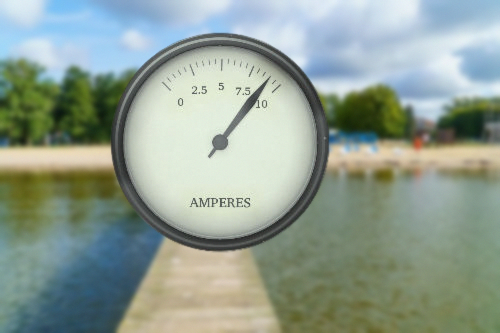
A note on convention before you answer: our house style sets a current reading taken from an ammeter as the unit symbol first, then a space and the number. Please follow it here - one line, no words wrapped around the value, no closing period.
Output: A 9
